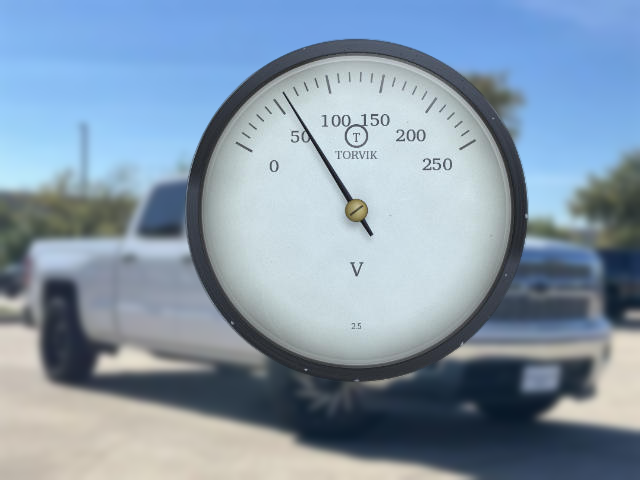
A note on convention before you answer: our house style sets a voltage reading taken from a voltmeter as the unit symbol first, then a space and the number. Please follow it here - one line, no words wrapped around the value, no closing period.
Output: V 60
